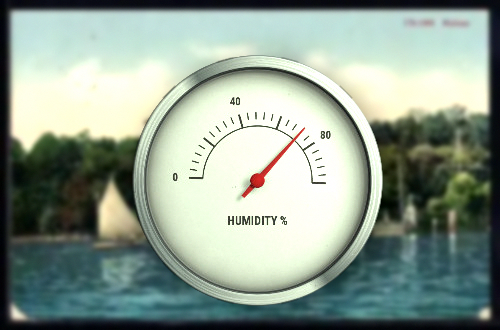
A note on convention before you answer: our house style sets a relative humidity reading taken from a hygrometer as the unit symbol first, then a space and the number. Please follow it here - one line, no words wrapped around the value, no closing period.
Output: % 72
